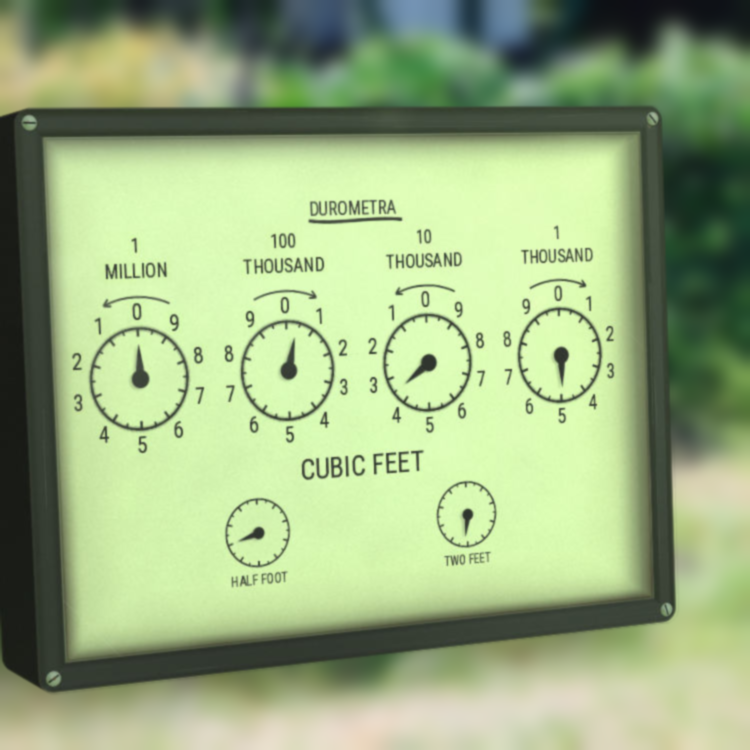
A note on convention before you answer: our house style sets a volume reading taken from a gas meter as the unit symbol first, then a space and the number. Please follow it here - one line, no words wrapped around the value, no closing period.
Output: ft³ 3500
